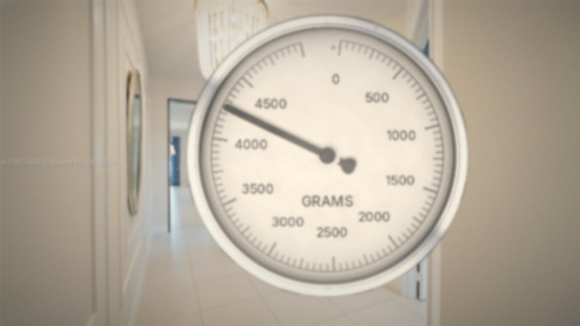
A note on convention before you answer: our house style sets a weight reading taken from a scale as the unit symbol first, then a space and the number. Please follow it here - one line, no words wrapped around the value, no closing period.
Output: g 4250
